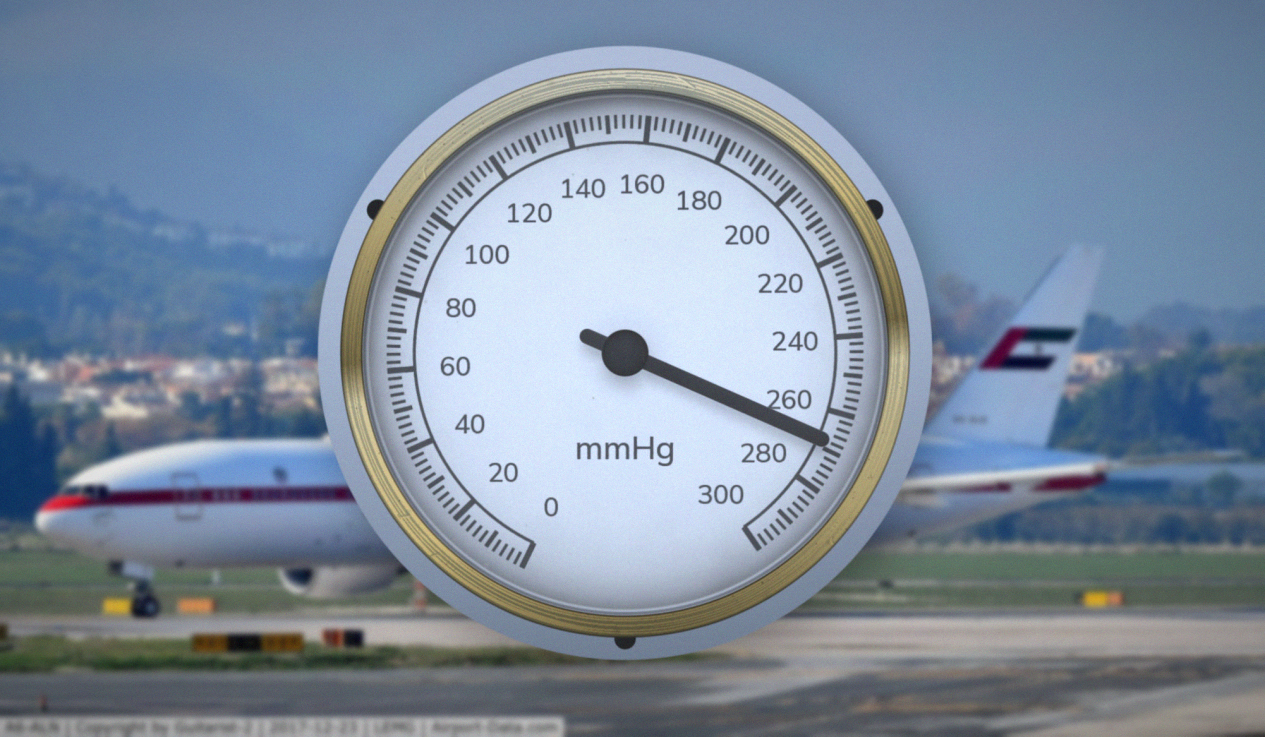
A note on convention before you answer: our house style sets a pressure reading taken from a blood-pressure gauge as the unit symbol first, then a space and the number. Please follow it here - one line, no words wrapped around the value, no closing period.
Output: mmHg 268
